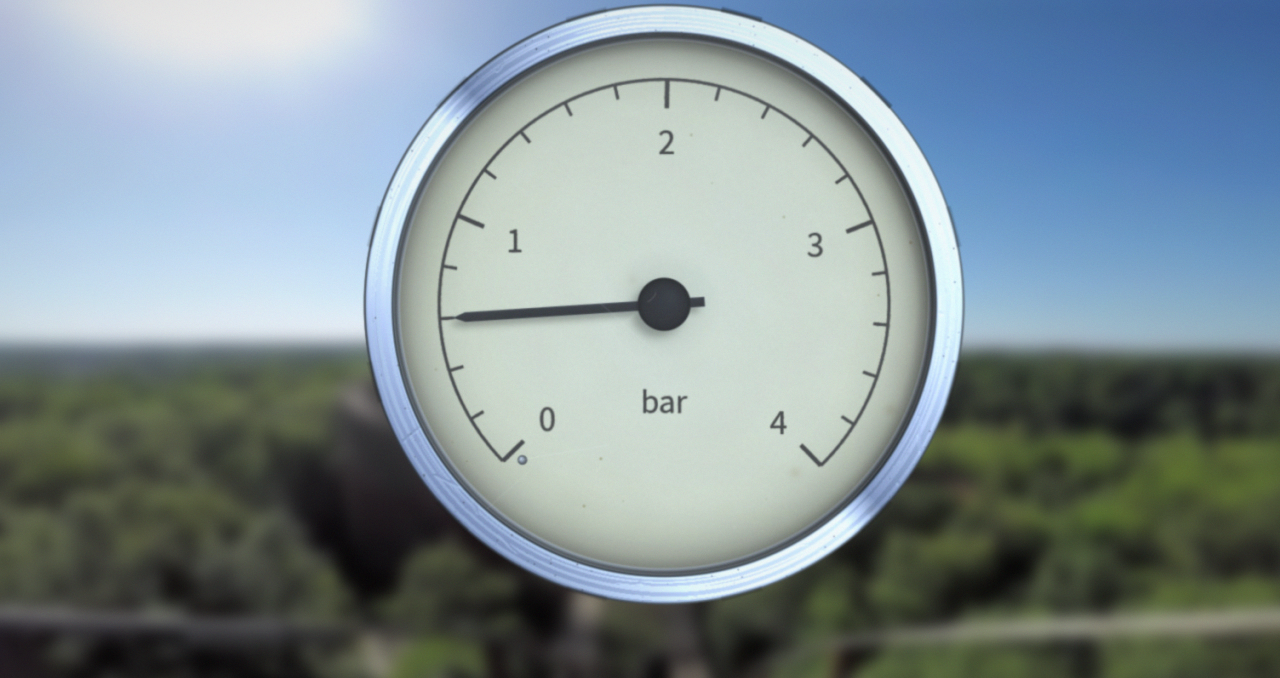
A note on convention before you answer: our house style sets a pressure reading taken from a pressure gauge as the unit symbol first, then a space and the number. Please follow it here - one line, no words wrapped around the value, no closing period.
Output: bar 0.6
